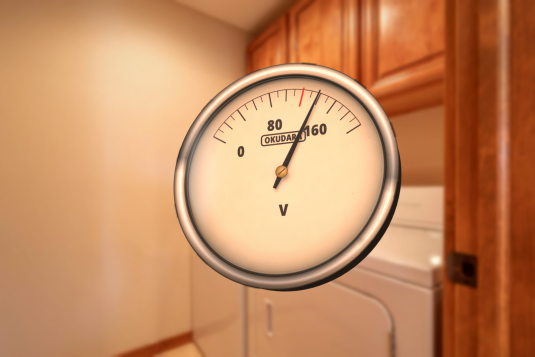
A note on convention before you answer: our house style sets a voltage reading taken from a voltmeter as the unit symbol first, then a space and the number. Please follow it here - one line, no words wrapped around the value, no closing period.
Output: V 140
